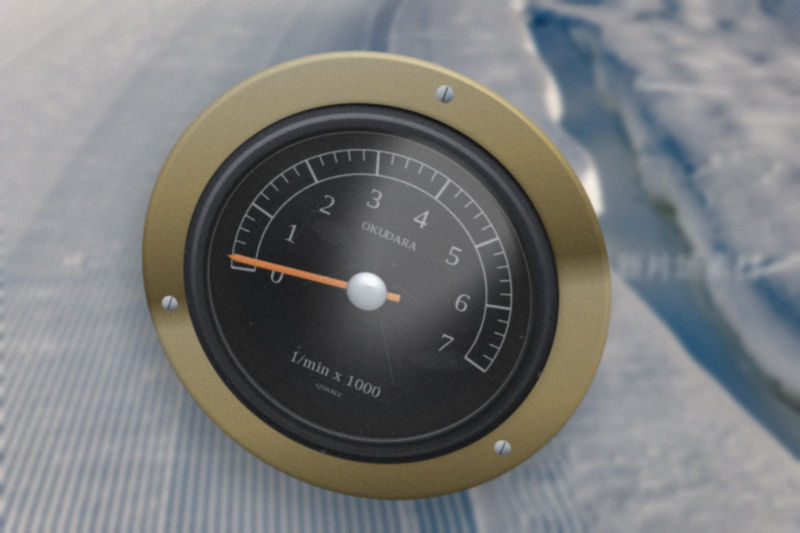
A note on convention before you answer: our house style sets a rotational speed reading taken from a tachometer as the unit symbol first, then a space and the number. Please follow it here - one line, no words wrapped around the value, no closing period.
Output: rpm 200
